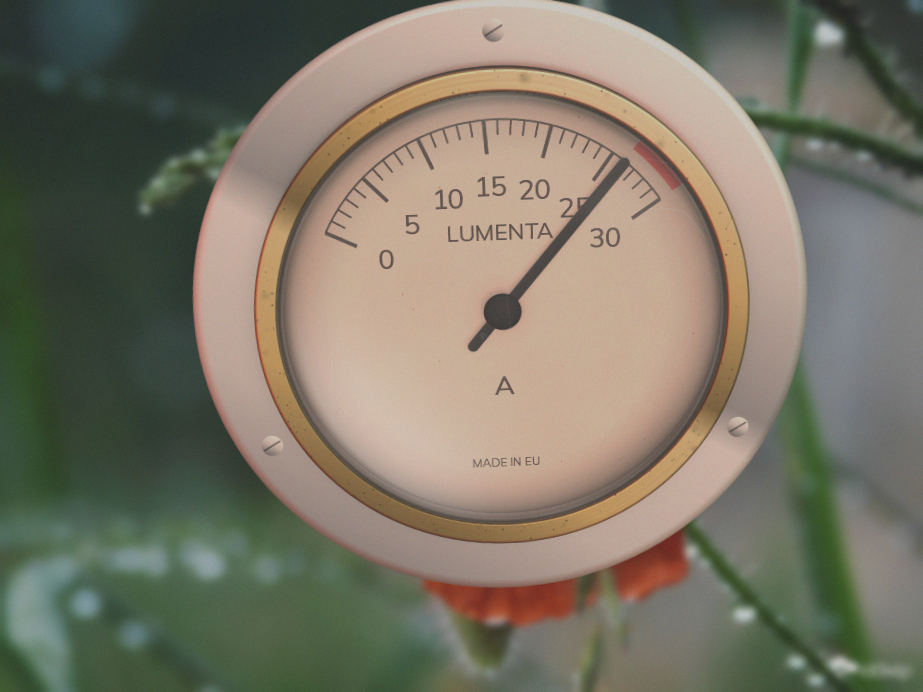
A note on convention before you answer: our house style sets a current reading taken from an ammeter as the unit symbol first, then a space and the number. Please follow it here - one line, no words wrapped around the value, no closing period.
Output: A 26
